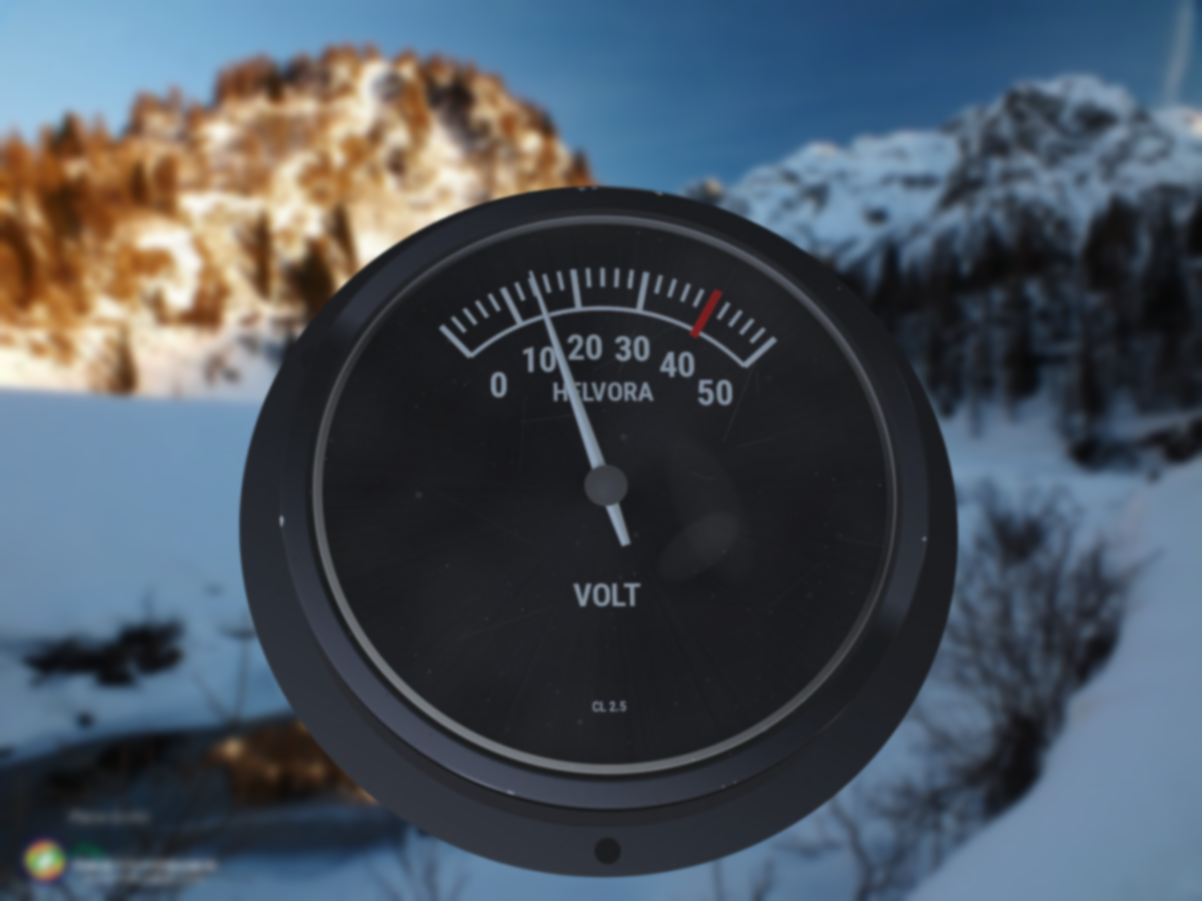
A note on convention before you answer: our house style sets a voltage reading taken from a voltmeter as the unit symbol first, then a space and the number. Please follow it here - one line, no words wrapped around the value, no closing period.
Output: V 14
